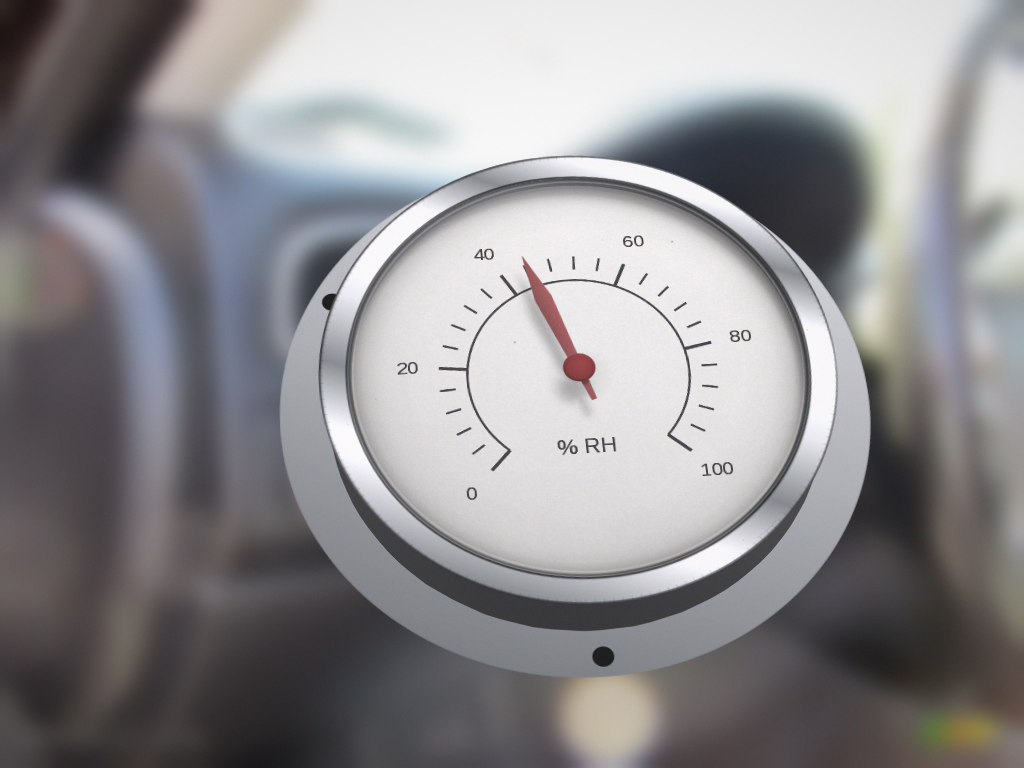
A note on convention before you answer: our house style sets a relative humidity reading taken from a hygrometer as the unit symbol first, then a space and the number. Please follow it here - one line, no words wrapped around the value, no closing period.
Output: % 44
